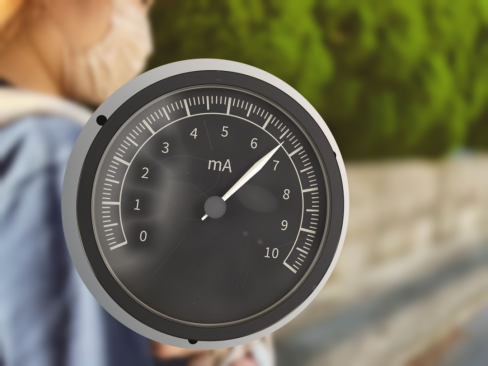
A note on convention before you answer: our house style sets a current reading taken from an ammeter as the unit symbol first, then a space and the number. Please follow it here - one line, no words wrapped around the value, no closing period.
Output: mA 6.6
